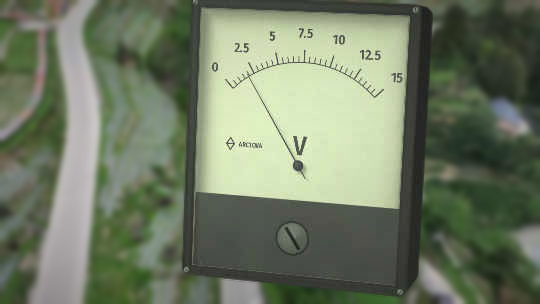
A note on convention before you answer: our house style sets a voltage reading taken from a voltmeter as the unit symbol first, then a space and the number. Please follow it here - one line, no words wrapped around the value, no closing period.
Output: V 2
